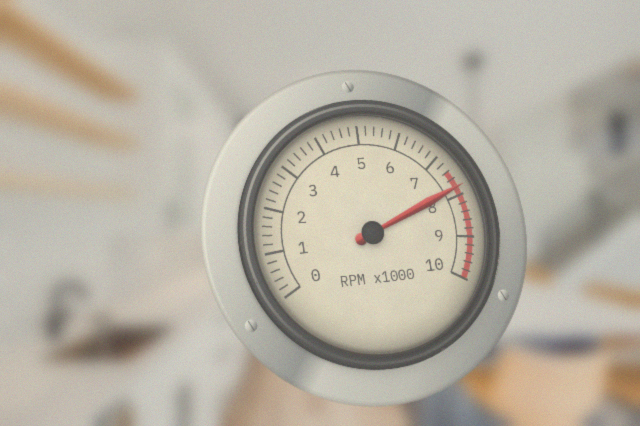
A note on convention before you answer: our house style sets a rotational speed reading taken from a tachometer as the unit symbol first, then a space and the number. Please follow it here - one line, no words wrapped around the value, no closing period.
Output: rpm 7800
